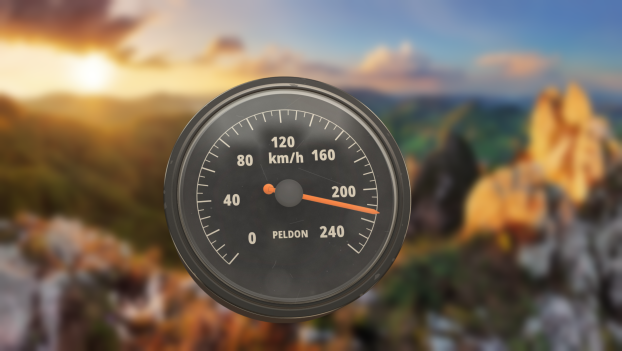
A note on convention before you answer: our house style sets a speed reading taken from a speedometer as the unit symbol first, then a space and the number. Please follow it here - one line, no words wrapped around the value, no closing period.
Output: km/h 215
